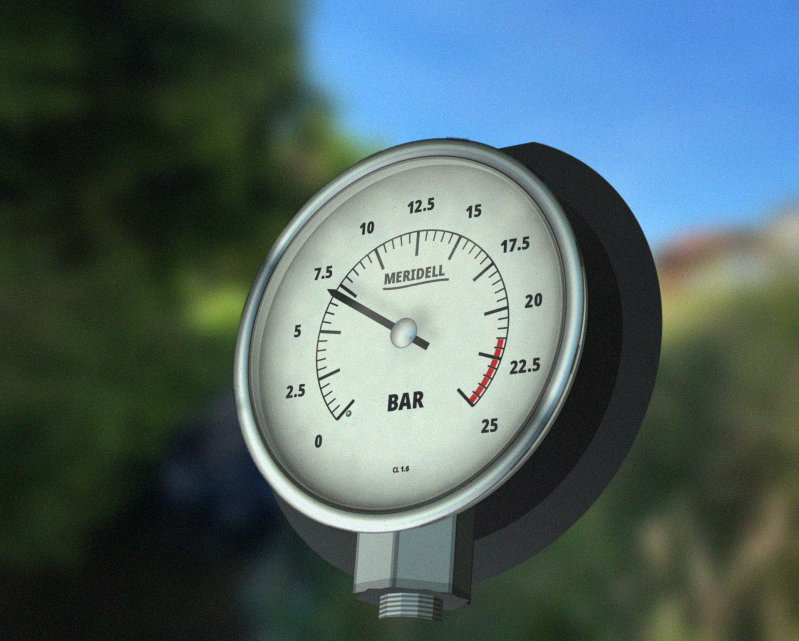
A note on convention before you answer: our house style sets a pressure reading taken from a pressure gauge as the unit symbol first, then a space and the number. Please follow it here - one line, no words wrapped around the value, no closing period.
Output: bar 7
